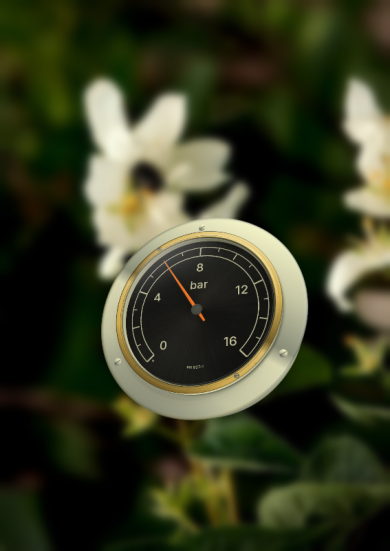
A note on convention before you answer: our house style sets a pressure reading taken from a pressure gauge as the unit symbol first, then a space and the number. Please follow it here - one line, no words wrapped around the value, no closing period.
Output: bar 6
